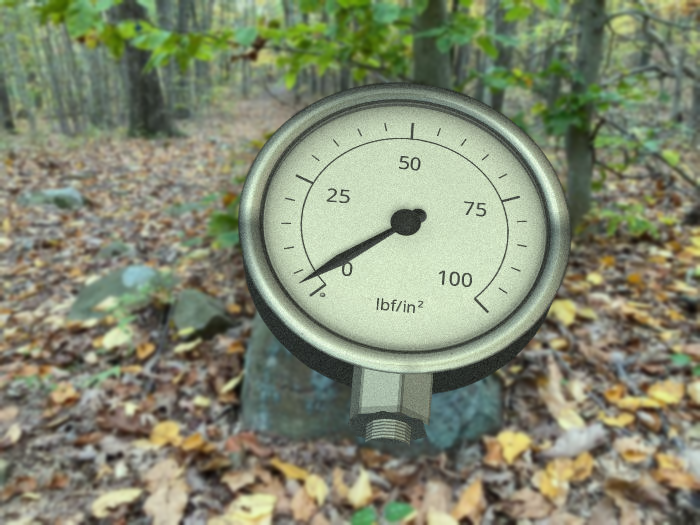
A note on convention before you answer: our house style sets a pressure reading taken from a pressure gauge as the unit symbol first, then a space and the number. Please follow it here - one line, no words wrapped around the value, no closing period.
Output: psi 2.5
